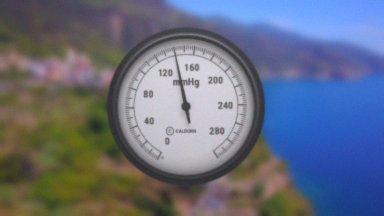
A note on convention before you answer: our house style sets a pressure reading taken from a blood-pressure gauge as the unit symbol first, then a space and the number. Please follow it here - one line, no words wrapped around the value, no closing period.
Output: mmHg 140
